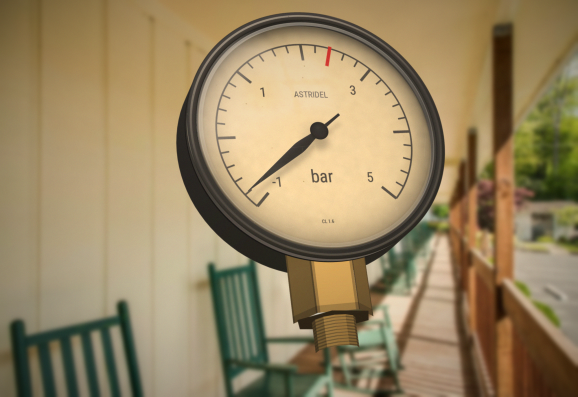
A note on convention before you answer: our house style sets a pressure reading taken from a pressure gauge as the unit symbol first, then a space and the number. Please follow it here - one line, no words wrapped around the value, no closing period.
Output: bar -0.8
